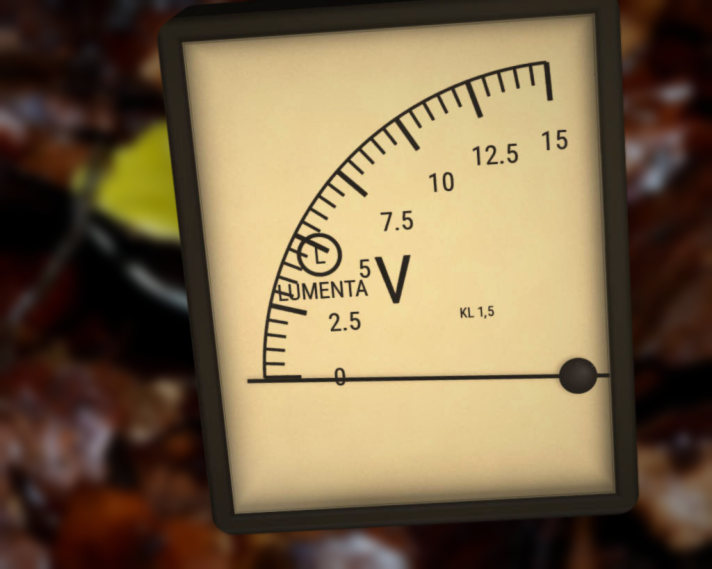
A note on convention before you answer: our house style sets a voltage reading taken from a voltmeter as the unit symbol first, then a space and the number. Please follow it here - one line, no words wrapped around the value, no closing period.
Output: V 0
